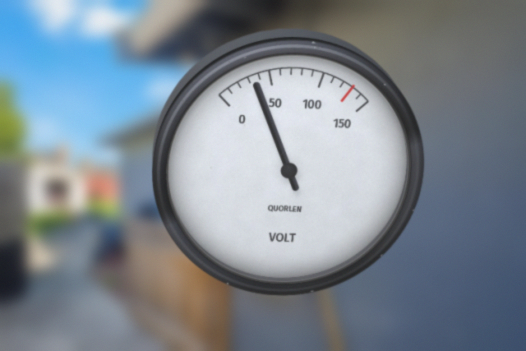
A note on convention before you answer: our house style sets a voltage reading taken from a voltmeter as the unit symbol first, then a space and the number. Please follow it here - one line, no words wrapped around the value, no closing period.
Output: V 35
